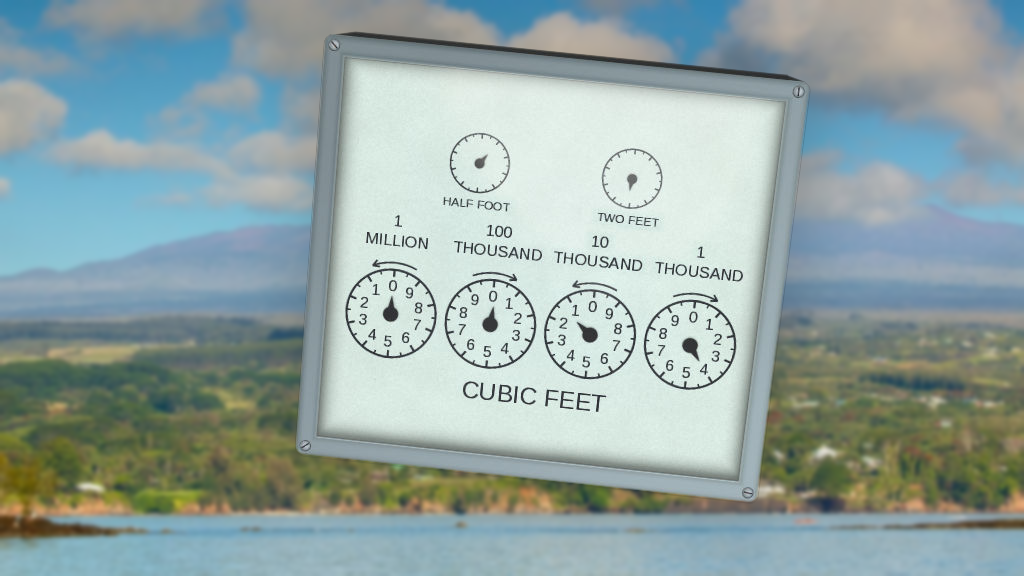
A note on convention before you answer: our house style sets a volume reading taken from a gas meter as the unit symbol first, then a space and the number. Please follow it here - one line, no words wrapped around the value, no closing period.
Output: ft³ 1400
